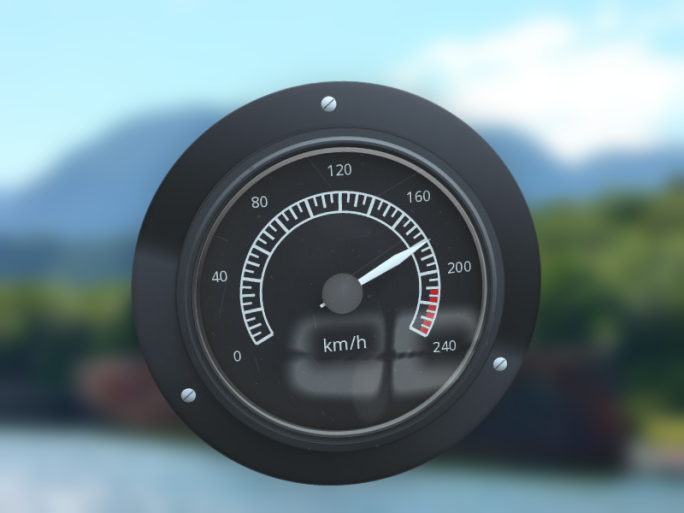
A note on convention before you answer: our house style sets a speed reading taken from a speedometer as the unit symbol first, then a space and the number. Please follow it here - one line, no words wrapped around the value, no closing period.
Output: km/h 180
